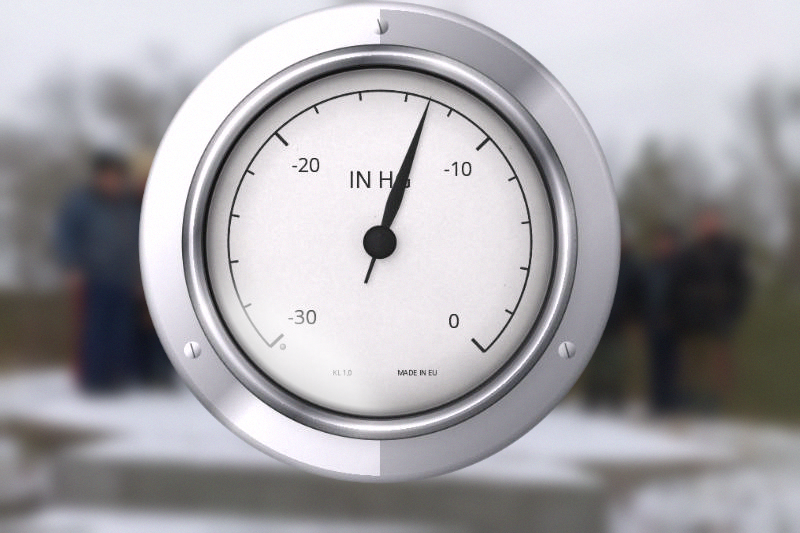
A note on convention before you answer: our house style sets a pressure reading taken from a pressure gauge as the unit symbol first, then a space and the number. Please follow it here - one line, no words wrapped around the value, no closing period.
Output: inHg -13
